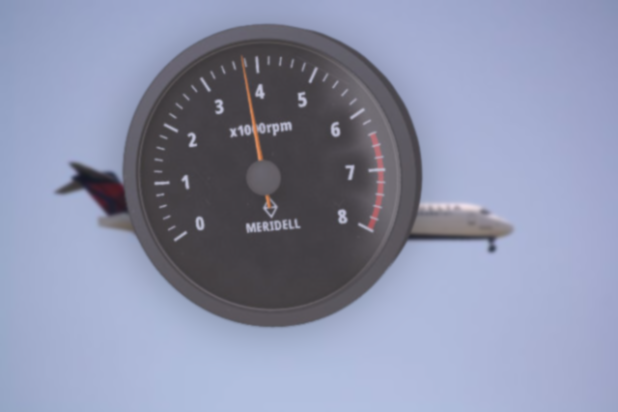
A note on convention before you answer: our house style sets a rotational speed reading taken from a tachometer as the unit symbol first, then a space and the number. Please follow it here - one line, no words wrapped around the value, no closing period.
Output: rpm 3800
